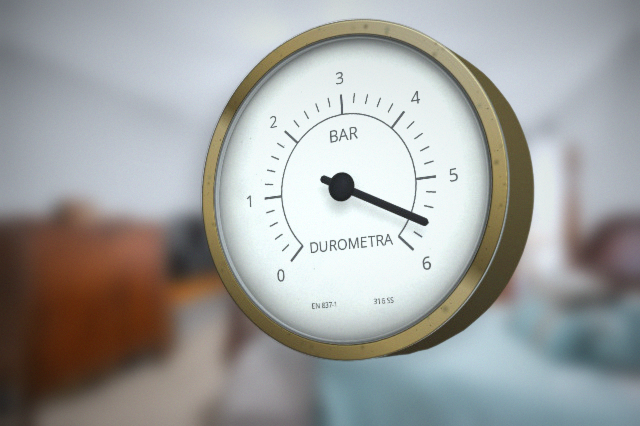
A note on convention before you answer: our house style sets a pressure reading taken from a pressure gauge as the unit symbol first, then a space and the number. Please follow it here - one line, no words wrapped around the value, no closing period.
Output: bar 5.6
